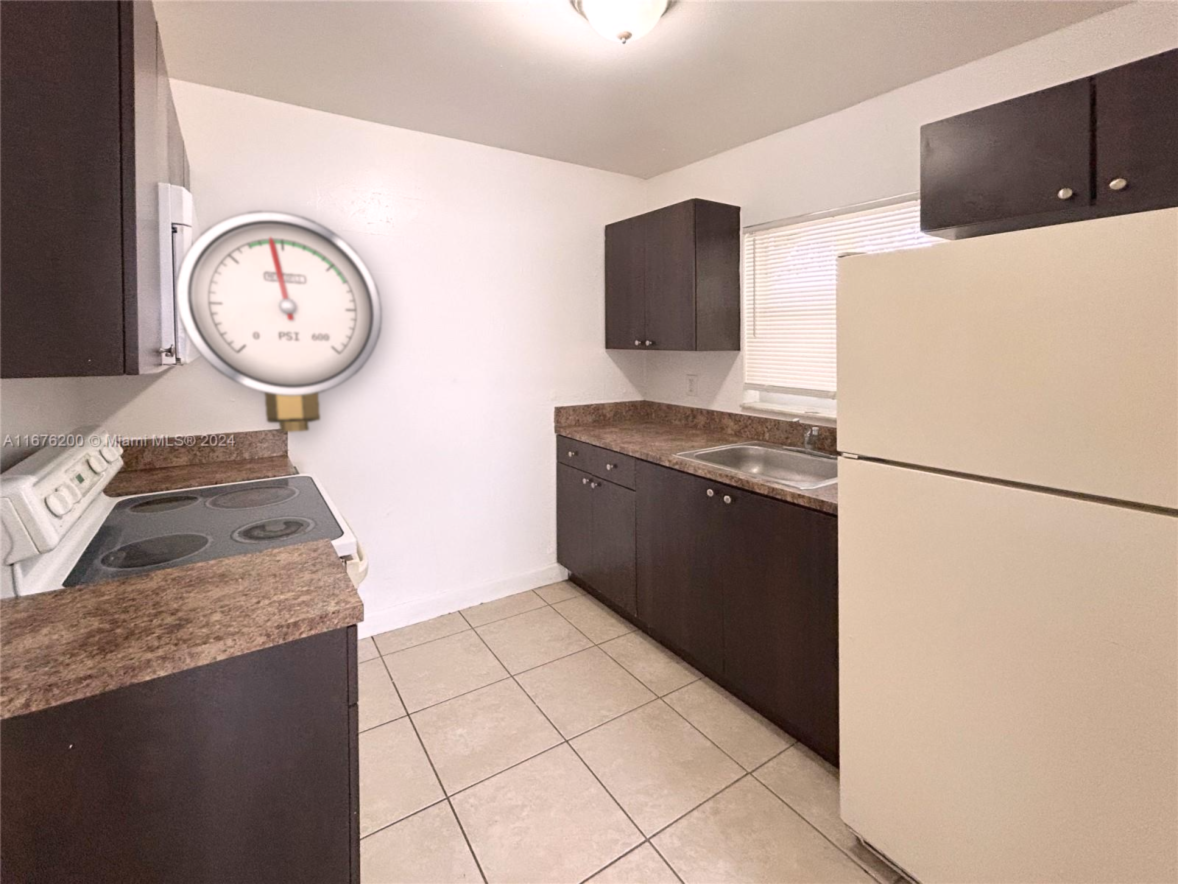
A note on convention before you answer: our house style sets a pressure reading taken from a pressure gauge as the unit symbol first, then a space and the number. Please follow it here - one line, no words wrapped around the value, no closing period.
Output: psi 280
